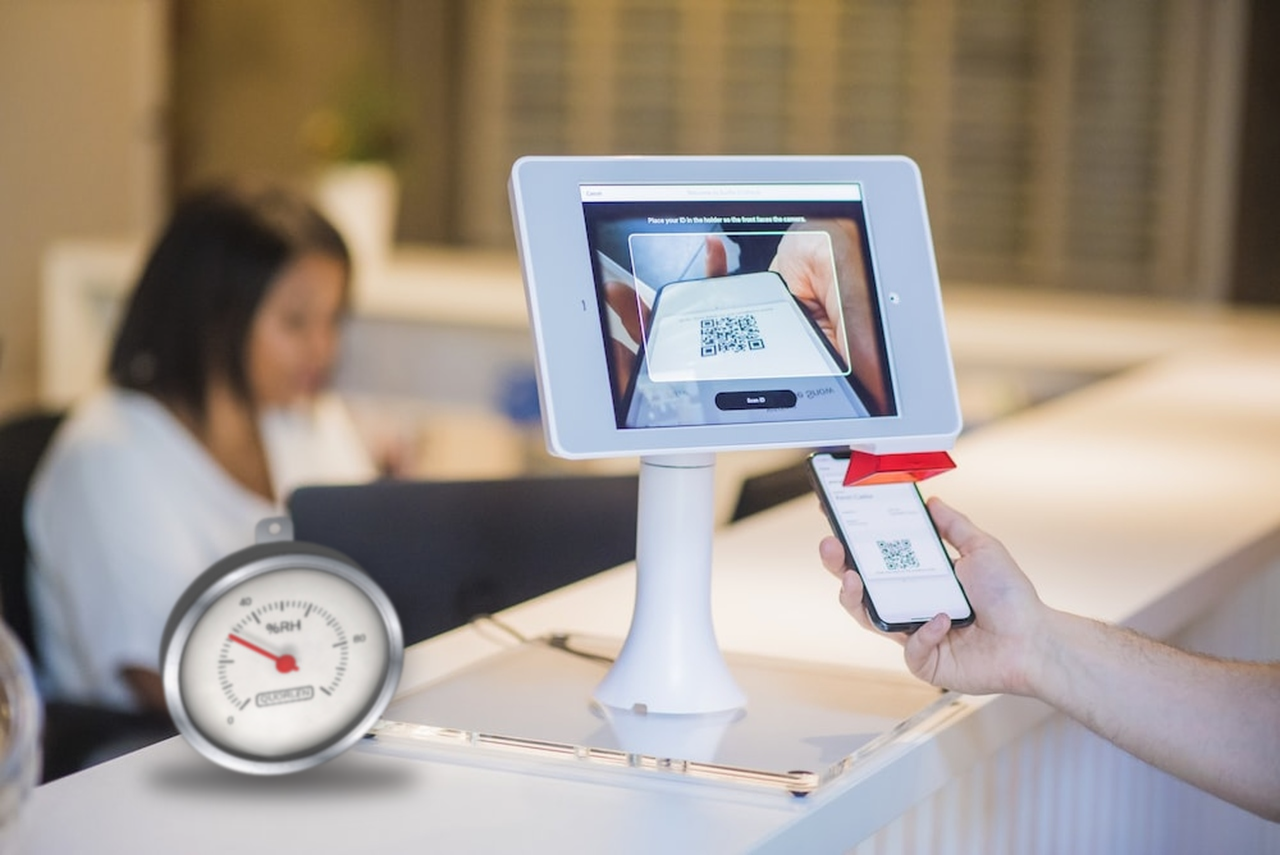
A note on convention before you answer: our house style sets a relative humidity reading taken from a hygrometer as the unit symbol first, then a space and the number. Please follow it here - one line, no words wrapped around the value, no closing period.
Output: % 30
